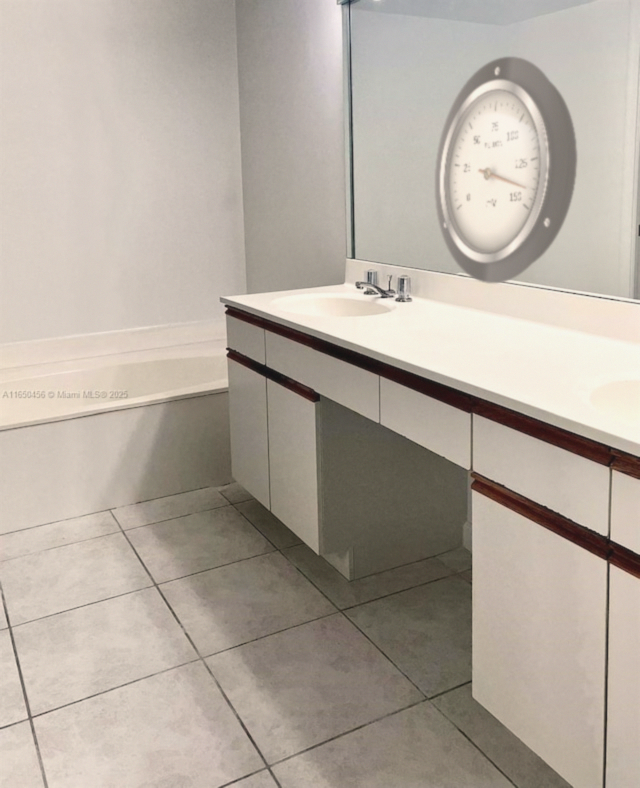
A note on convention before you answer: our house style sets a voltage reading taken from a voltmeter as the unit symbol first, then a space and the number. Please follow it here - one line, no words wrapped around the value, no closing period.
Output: mV 140
